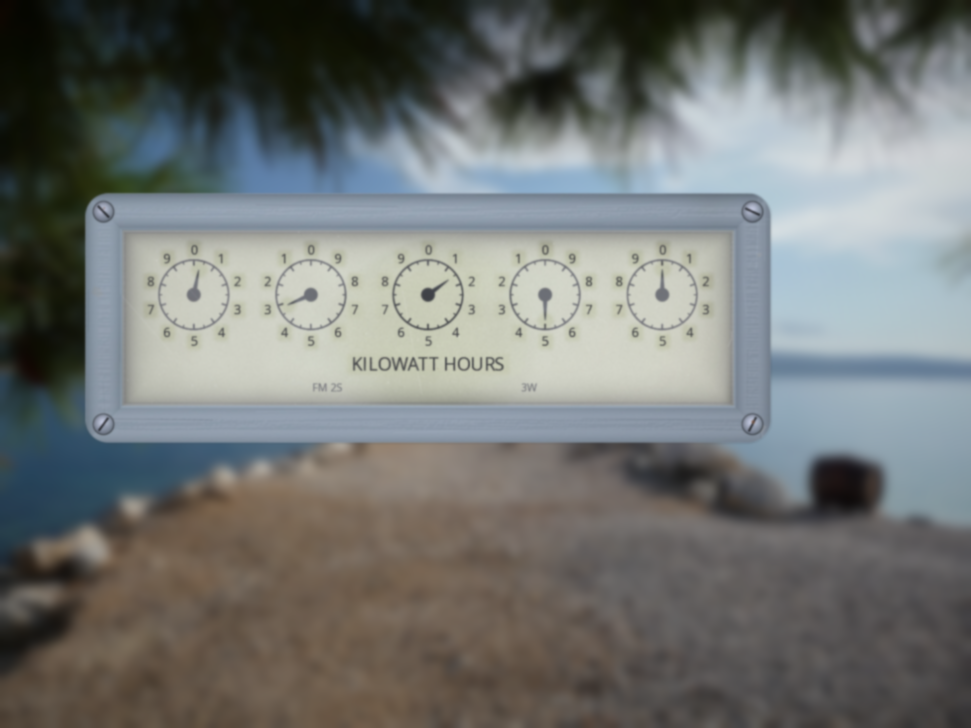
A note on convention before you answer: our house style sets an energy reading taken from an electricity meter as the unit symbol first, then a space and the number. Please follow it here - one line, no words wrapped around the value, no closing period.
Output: kWh 3150
